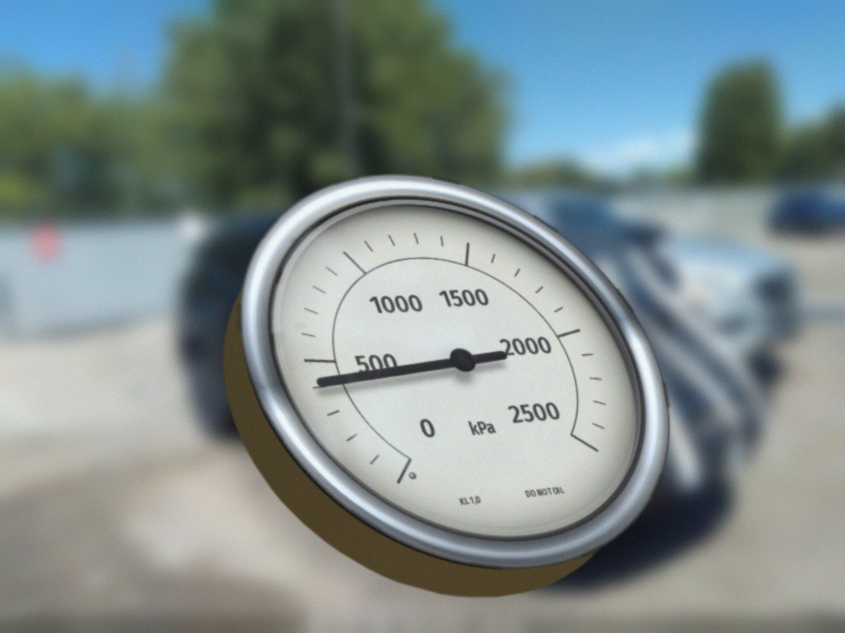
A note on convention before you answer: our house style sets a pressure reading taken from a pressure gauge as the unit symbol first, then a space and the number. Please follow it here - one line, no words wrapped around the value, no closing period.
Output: kPa 400
